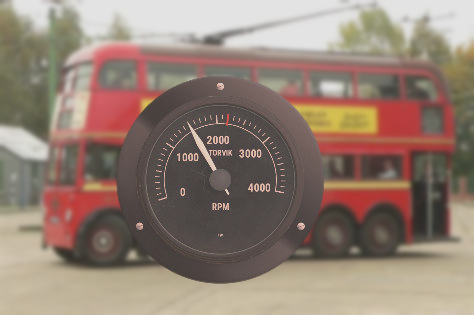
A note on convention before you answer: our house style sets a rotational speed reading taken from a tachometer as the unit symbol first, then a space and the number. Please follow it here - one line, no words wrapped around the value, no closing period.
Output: rpm 1500
